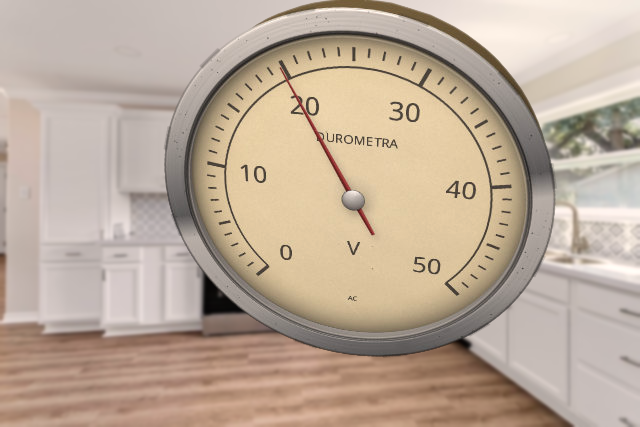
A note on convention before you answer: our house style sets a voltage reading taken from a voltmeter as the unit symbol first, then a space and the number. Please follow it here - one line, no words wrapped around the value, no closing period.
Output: V 20
